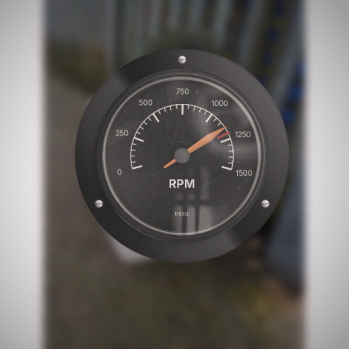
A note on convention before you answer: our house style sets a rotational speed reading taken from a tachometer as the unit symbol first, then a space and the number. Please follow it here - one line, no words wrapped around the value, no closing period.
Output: rpm 1150
